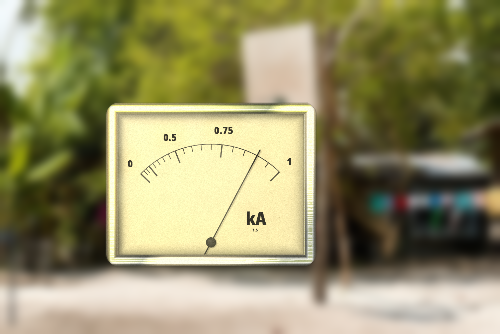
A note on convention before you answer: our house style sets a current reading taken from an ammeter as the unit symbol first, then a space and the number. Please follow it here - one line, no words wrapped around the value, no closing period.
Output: kA 0.9
